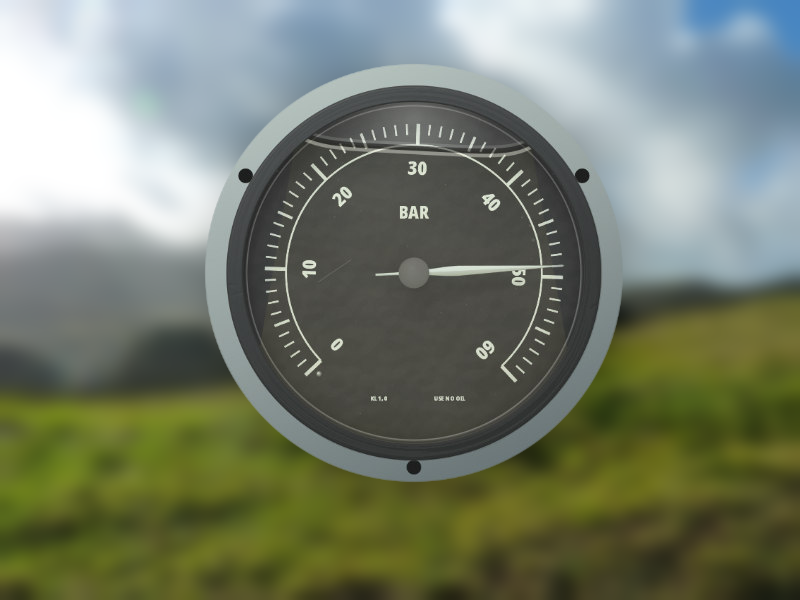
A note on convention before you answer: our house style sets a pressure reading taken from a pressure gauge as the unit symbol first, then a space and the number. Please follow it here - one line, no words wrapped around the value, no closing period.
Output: bar 49
